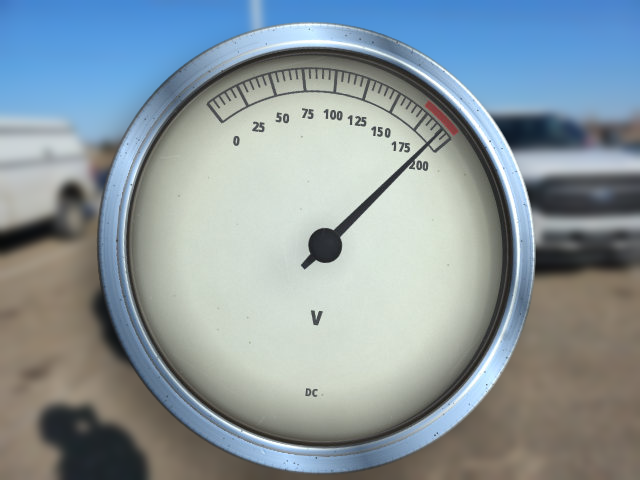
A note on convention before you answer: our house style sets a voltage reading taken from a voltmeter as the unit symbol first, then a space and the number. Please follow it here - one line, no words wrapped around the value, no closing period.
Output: V 190
